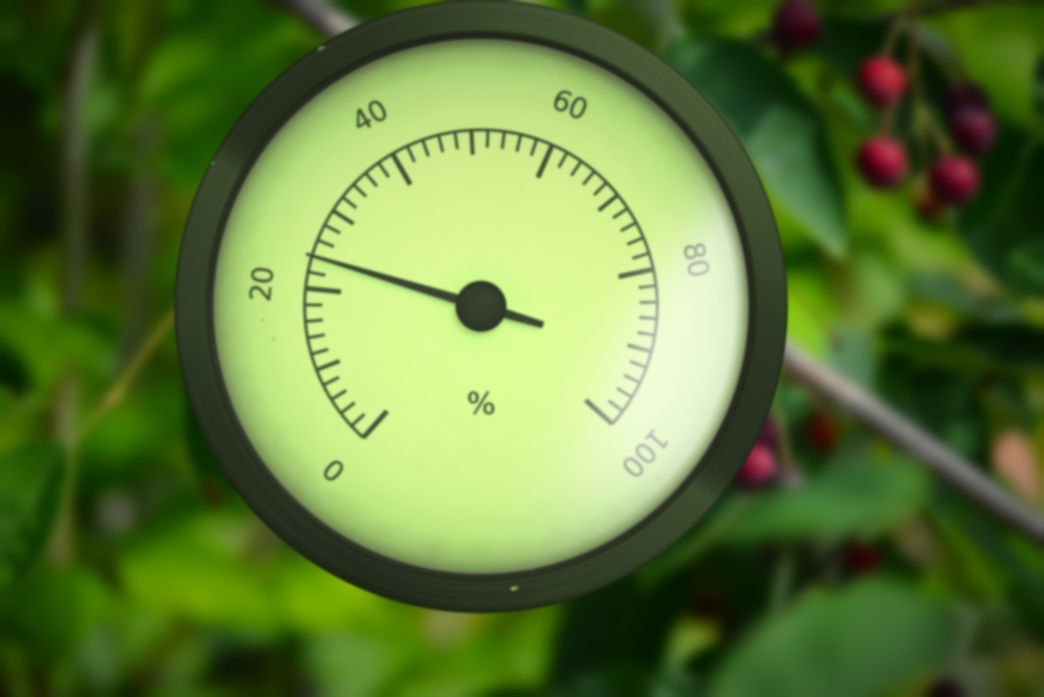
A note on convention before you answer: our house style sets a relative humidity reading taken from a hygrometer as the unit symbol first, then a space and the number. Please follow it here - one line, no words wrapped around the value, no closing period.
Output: % 24
